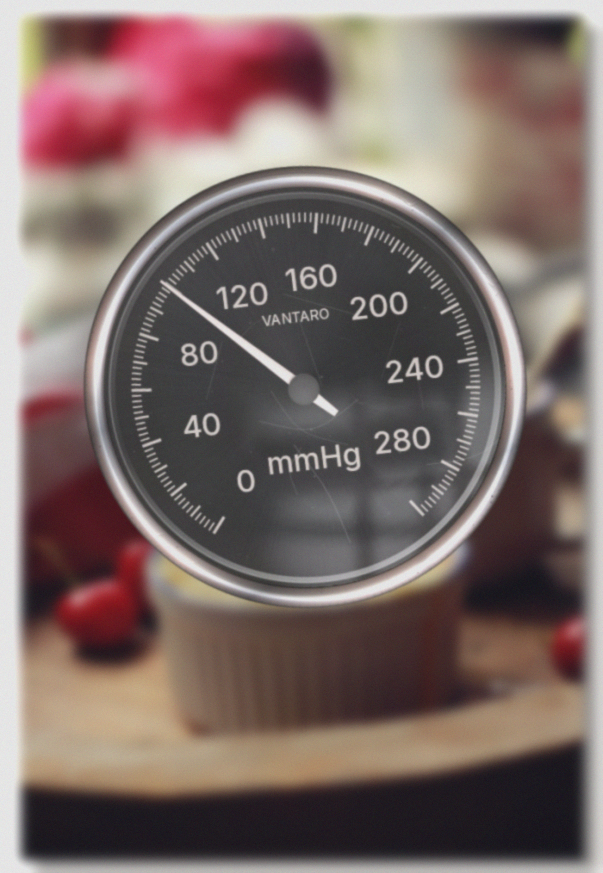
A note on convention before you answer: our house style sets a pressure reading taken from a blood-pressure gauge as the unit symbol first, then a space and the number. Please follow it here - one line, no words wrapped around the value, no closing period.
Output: mmHg 100
